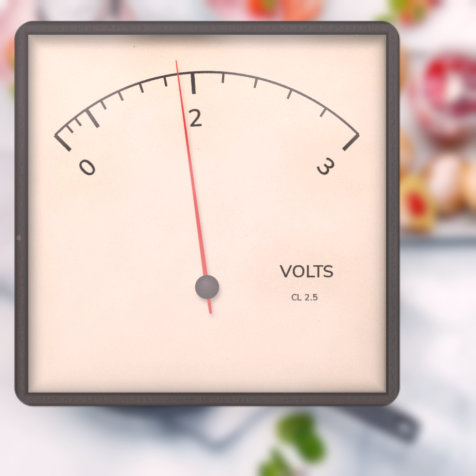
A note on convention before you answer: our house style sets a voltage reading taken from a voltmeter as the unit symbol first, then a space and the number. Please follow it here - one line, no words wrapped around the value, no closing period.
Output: V 1.9
